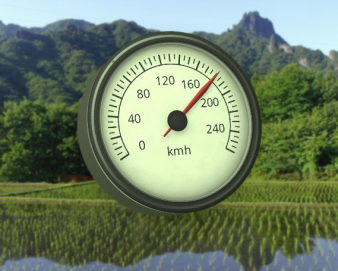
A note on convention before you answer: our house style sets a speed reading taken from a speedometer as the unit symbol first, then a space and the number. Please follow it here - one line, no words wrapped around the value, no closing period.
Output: km/h 180
